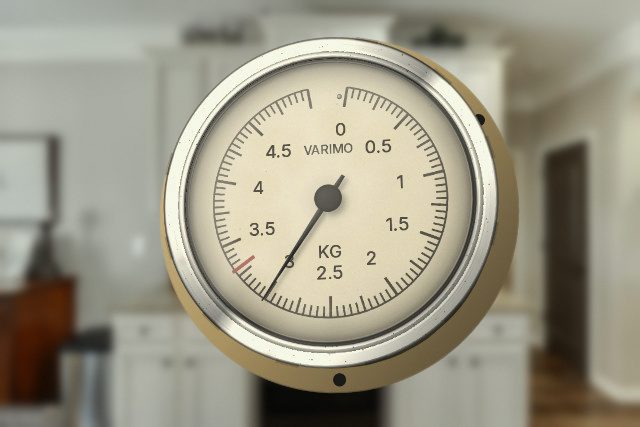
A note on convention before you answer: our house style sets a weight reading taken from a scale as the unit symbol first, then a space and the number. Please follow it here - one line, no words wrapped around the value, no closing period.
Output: kg 3
